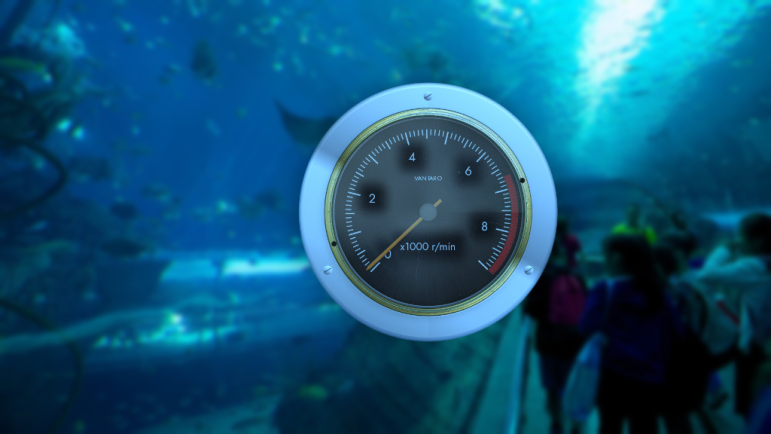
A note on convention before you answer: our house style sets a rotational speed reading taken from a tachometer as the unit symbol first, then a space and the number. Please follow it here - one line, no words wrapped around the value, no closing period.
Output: rpm 100
